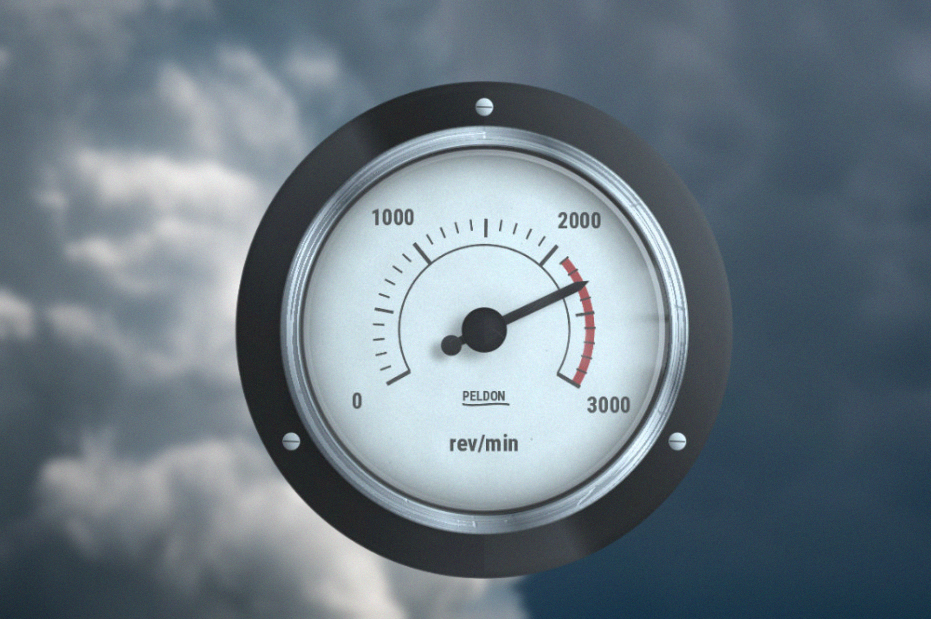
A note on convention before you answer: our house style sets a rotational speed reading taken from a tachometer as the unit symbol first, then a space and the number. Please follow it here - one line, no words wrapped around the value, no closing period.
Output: rpm 2300
